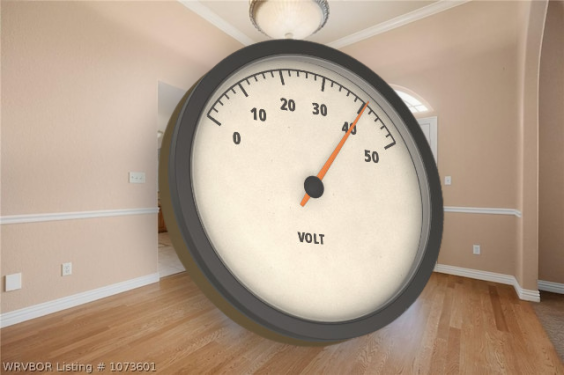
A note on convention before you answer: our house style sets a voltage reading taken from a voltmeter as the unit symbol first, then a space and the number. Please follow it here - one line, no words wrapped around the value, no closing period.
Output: V 40
